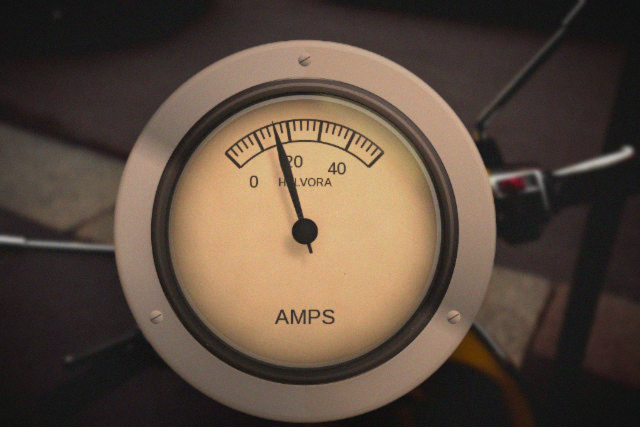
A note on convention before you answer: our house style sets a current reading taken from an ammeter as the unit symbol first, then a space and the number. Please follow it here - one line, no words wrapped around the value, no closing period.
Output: A 16
